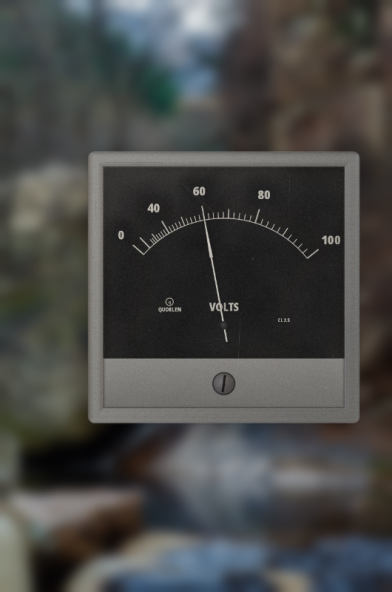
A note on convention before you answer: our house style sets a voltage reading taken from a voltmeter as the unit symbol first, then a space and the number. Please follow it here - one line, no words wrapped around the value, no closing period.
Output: V 60
